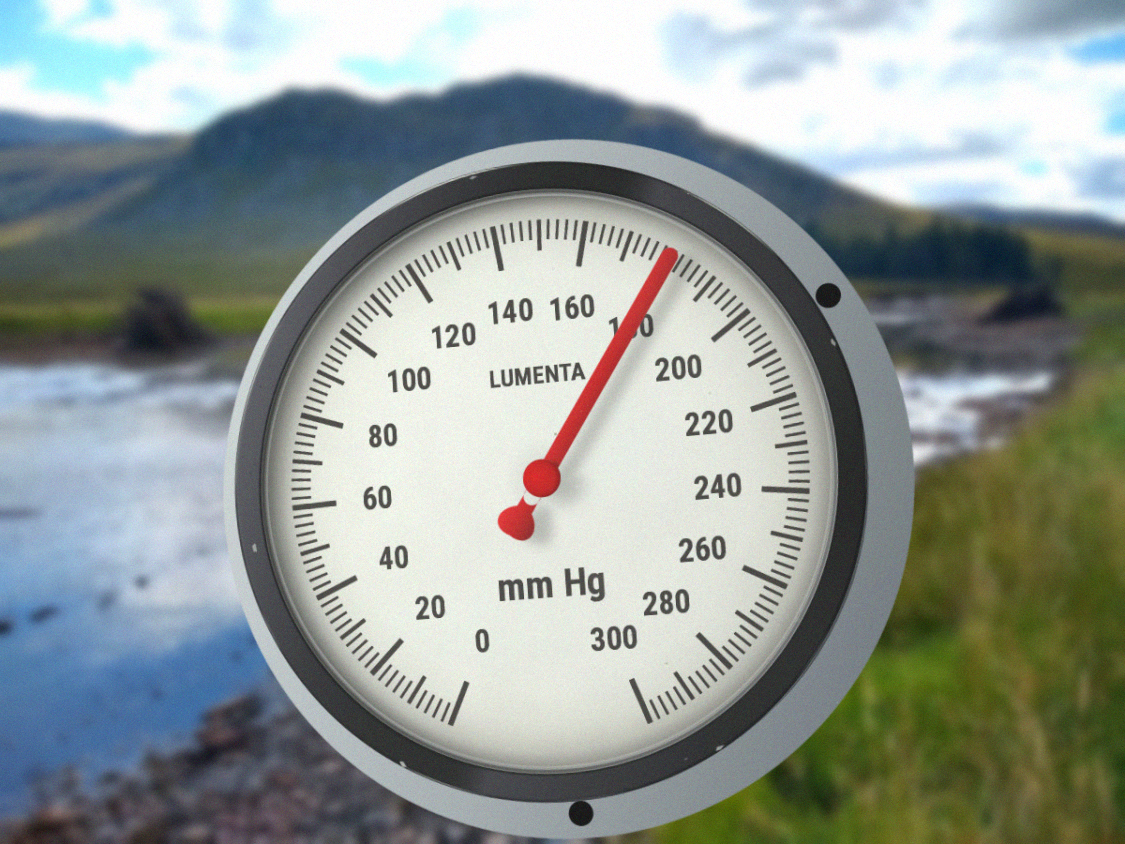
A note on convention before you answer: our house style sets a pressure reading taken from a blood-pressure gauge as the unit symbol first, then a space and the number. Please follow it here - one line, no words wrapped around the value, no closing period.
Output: mmHg 180
